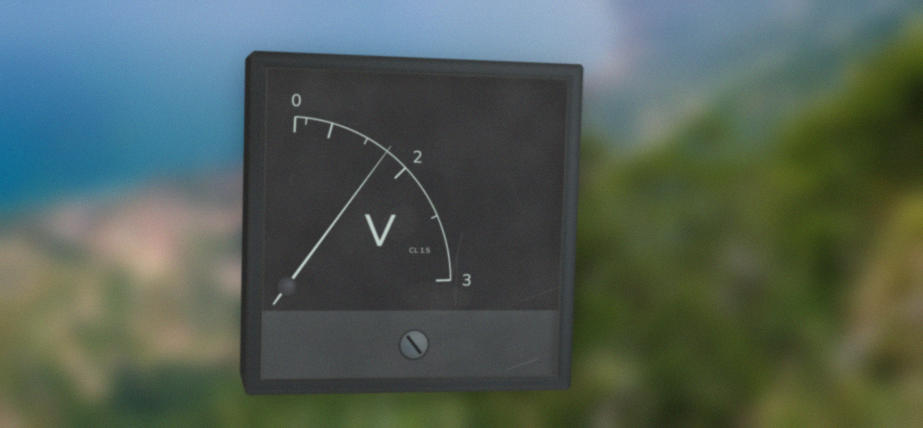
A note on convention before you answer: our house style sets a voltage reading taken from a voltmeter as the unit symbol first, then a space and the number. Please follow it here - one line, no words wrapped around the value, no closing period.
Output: V 1.75
